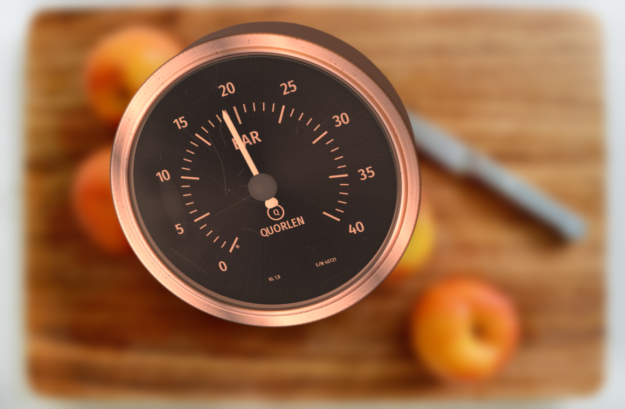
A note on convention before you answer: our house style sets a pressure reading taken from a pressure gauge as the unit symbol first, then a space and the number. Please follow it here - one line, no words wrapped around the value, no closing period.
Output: bar 19
